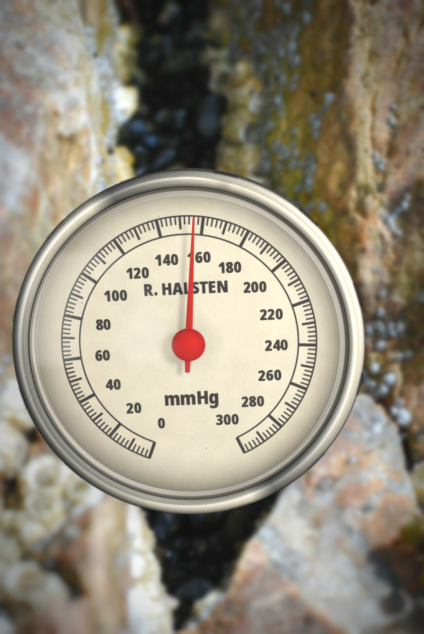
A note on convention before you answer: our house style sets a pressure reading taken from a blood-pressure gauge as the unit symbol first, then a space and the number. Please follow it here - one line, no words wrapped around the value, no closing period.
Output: mmHg 156
